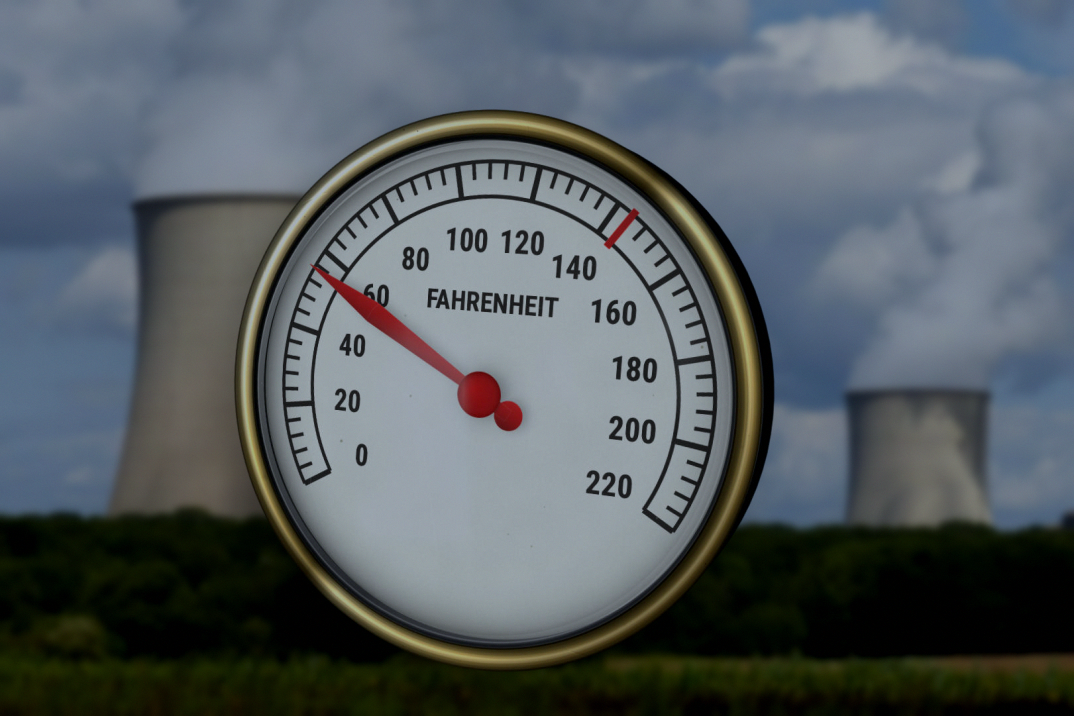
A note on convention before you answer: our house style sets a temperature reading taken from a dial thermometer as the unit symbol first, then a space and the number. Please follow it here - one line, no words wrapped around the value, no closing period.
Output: °F 56
